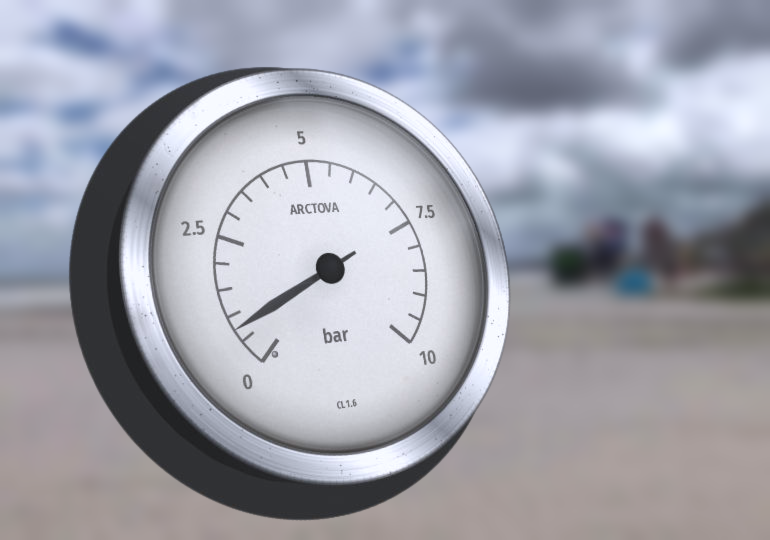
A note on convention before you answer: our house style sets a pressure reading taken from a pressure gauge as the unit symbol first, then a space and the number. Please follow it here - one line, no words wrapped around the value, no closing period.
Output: bar 0.75
